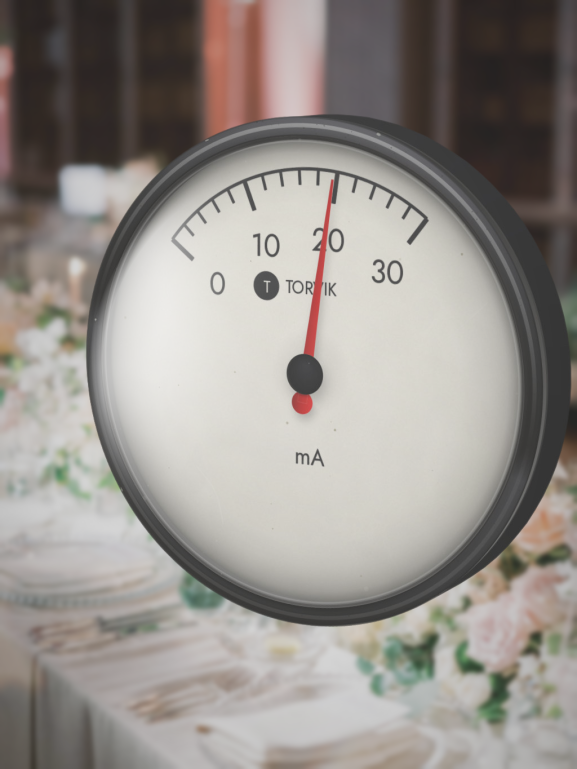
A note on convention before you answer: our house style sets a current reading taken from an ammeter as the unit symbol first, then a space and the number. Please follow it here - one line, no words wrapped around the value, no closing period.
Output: mA 20
